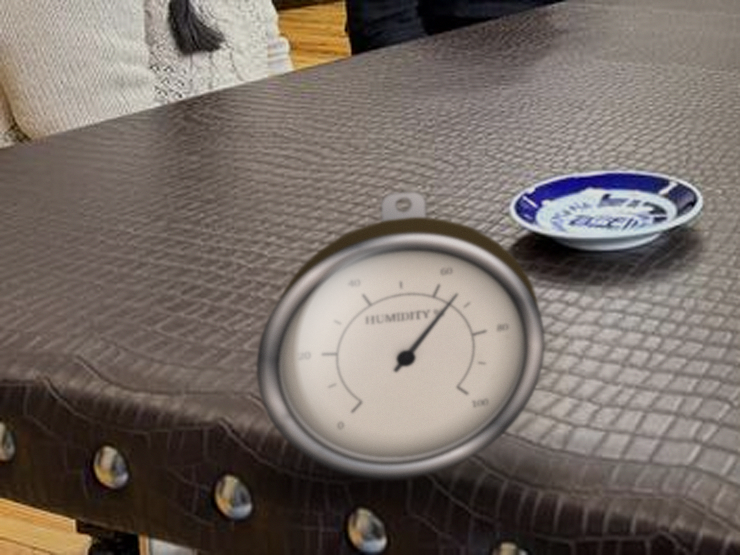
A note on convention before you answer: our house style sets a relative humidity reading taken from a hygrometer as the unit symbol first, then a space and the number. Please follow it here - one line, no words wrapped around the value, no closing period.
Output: % 65
